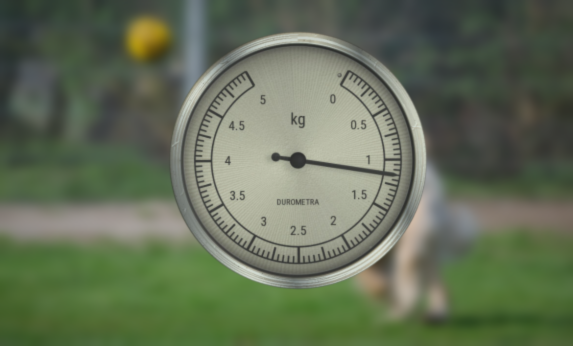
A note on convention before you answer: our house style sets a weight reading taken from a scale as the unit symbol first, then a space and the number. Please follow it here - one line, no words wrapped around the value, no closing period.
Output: kg 1.15
